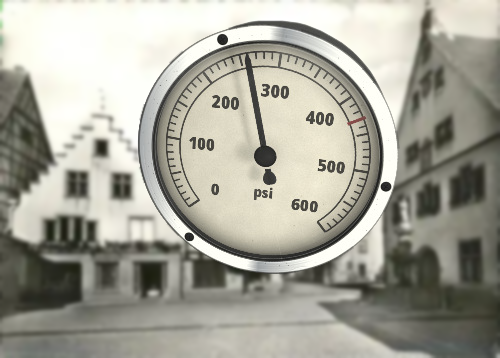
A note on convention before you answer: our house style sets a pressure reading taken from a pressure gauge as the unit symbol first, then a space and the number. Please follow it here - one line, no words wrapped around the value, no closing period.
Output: psi 260
